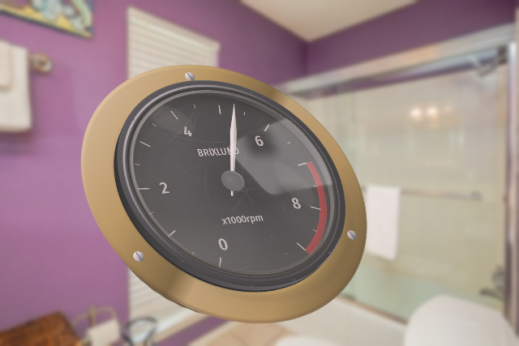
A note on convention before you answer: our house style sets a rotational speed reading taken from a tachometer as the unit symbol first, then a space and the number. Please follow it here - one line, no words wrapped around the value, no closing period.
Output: rpm 5250
